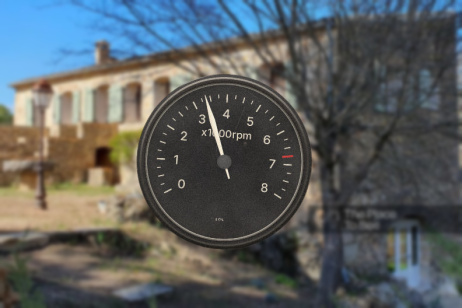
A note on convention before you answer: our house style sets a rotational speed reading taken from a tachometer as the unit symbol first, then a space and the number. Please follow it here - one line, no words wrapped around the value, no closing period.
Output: rpm 3375
